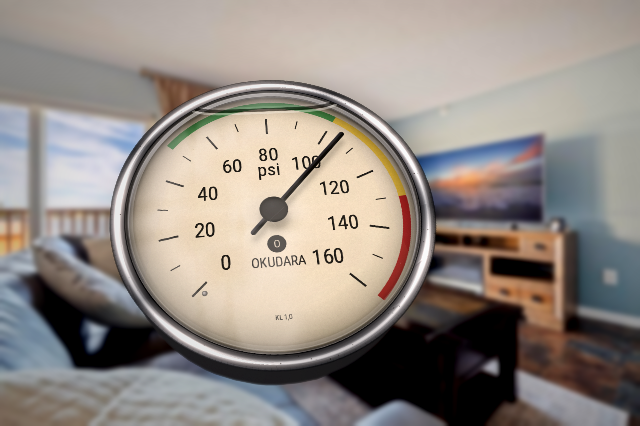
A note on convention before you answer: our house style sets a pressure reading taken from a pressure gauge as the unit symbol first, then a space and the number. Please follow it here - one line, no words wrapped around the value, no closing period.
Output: psi 105
